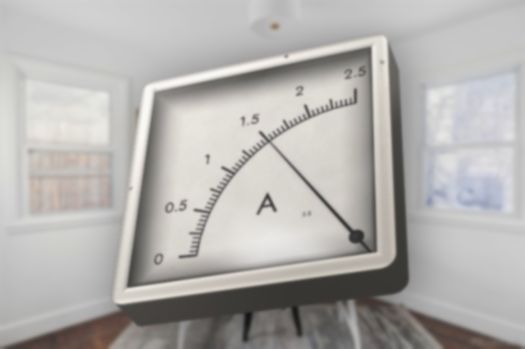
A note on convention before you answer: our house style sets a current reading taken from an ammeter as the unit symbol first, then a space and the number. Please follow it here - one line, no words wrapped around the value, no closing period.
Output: A 1.5
